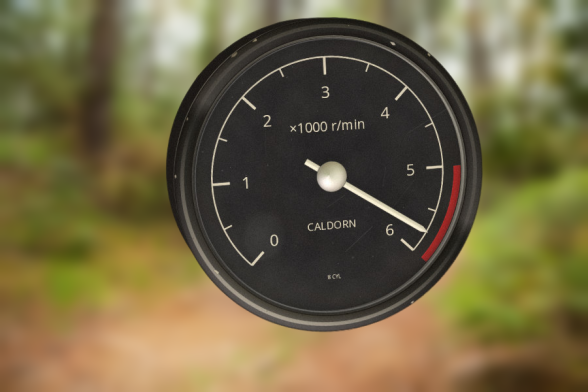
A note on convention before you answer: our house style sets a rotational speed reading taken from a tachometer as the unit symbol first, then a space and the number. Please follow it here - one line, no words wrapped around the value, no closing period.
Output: rpm 5750
